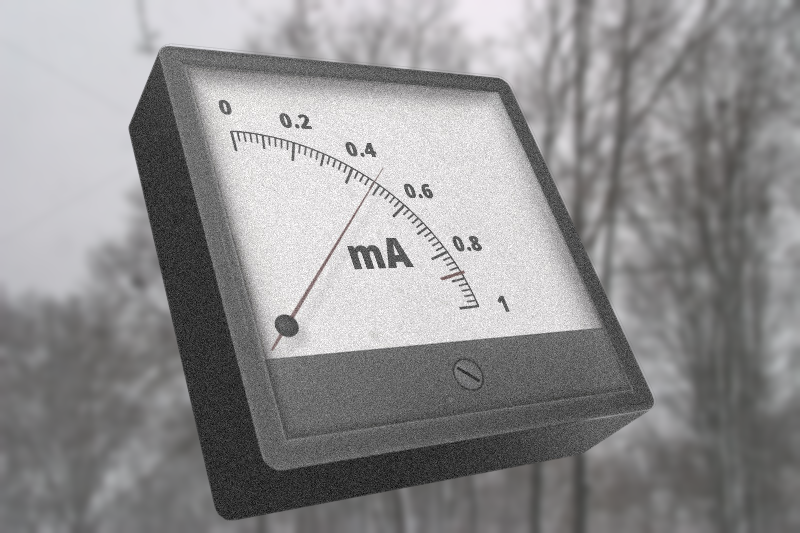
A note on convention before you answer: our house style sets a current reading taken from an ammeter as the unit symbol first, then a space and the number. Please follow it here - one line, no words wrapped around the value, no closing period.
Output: mA 0.48
